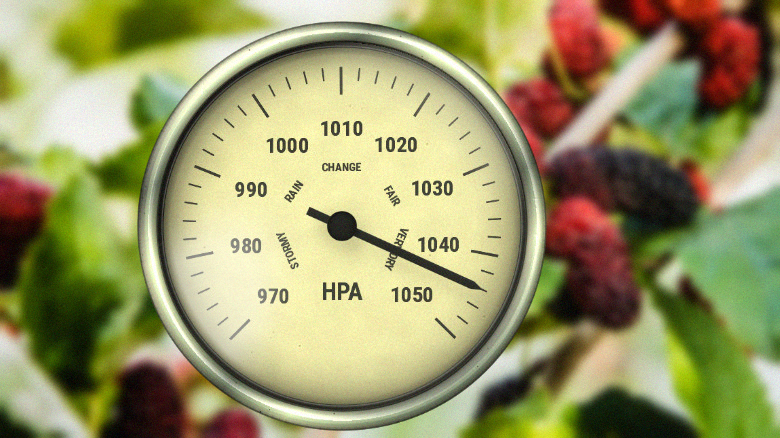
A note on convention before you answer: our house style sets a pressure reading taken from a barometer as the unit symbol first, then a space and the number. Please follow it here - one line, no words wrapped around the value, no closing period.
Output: hPa 1044
